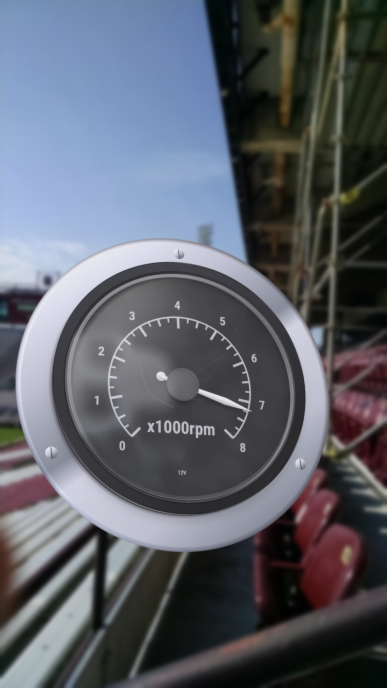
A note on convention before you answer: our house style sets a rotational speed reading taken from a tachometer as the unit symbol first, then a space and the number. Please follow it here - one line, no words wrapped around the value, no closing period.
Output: rpm 7250
